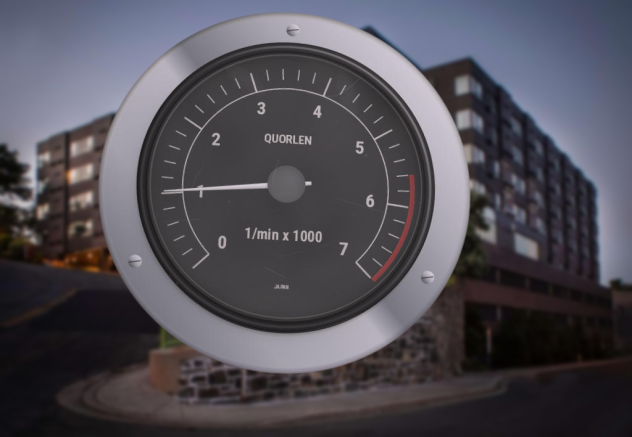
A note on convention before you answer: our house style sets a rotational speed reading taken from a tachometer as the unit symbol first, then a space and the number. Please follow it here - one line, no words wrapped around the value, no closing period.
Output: rpm 1000
